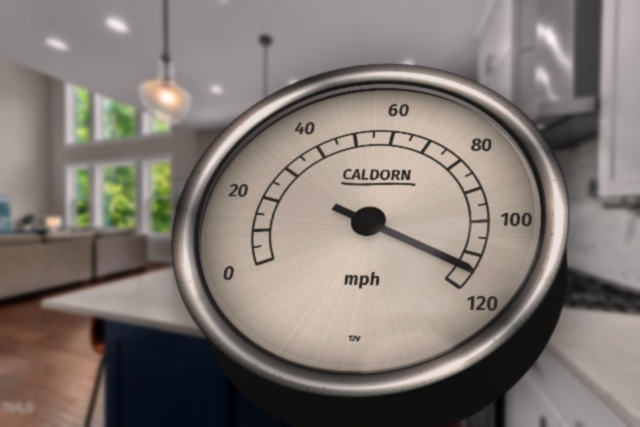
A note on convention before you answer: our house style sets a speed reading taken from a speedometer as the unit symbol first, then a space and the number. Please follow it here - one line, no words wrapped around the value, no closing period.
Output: mph 115
